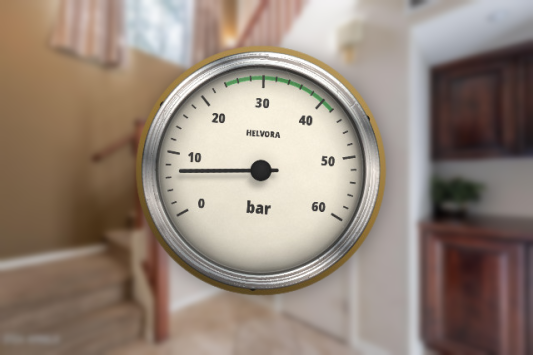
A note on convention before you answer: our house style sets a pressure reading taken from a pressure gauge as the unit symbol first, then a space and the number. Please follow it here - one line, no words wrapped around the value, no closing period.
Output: bar 7
